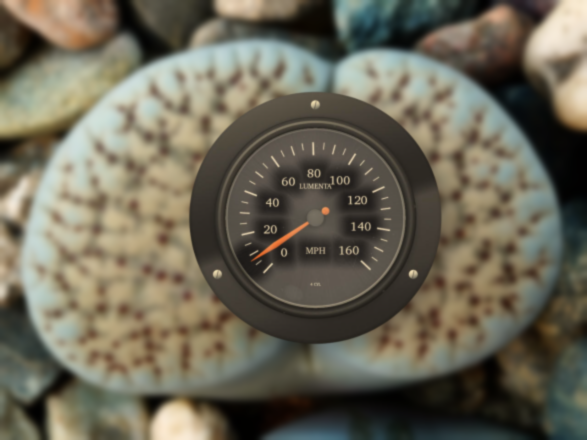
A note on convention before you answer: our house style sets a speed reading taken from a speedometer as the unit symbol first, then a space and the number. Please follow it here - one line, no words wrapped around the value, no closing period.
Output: mph 7.5
